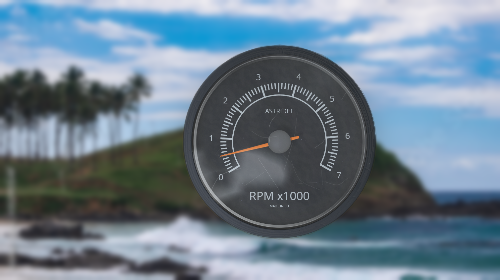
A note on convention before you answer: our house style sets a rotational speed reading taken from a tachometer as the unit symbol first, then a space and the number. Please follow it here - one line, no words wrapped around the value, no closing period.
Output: rpm 500
